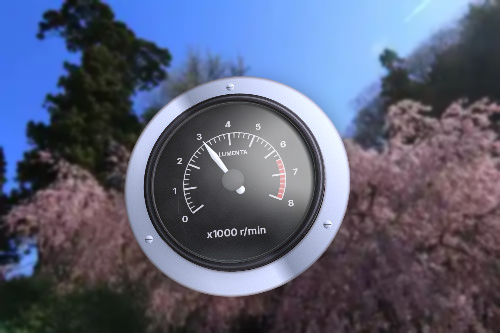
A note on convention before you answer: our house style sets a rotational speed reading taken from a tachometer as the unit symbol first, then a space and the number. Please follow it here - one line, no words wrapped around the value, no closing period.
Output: rpm 3000
